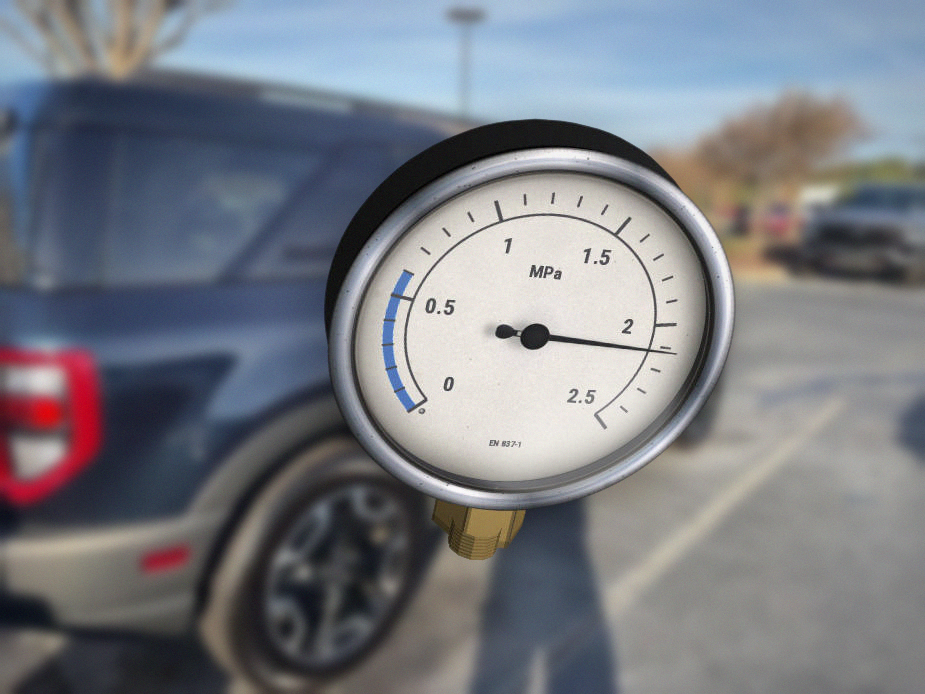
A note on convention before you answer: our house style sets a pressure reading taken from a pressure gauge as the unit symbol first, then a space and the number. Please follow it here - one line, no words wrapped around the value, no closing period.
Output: MPa 2.1
